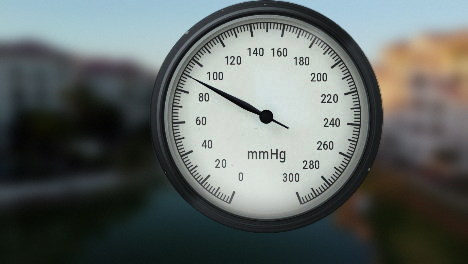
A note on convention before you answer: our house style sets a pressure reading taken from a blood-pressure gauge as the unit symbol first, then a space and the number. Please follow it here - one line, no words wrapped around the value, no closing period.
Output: mmHg 90
